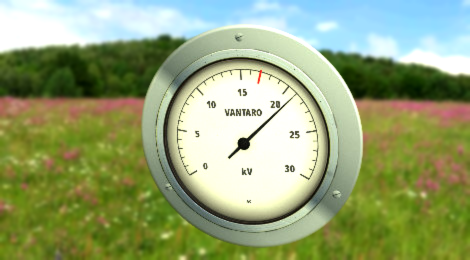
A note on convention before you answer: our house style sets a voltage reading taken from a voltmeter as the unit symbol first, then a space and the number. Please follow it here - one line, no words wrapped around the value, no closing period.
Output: kV 21
